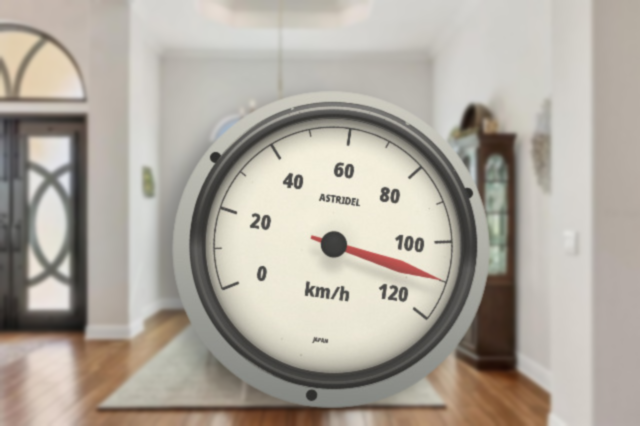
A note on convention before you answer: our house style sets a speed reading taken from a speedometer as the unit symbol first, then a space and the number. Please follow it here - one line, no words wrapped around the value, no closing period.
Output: km/h 110
